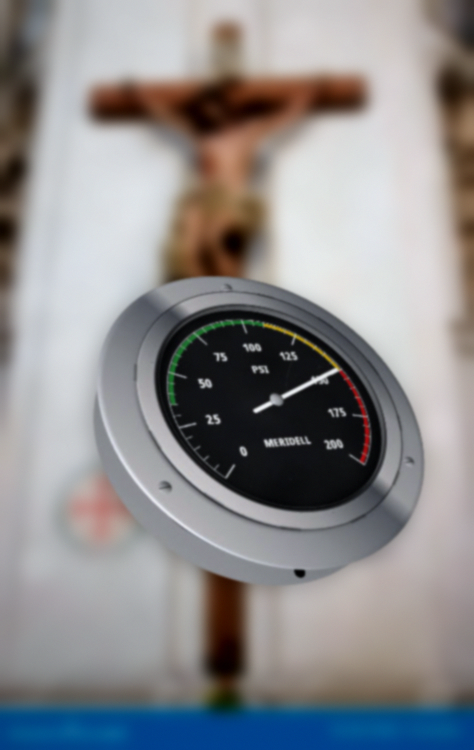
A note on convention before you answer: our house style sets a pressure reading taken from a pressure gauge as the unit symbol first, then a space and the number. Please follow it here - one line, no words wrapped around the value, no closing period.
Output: psi 150
